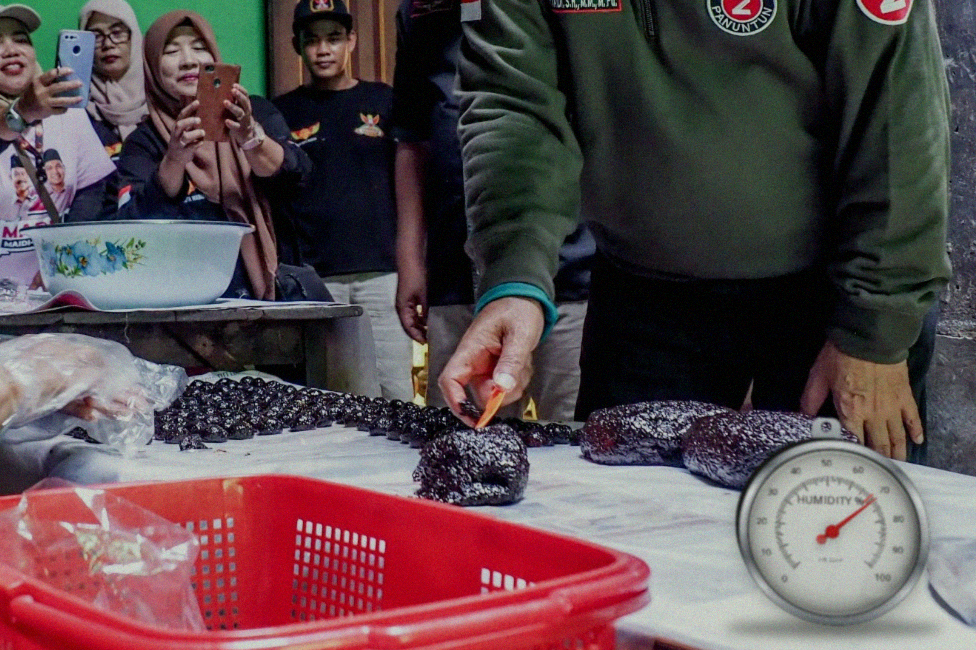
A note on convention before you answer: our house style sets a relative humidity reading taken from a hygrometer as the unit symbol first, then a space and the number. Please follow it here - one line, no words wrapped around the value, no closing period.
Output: % 70
